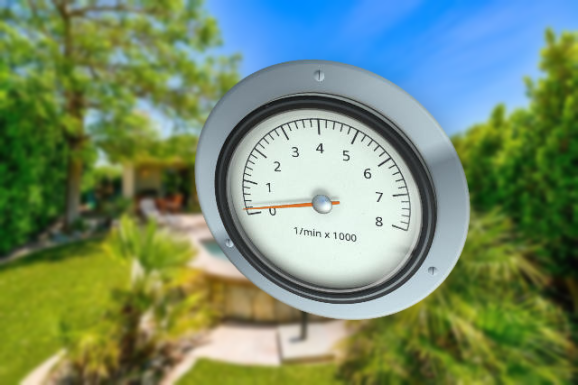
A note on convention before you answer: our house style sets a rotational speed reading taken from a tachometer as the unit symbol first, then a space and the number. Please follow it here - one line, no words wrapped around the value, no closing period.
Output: rpm 200
